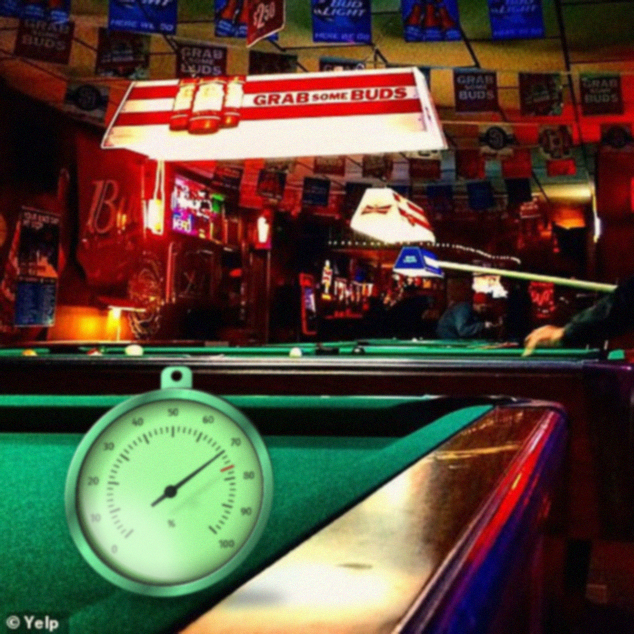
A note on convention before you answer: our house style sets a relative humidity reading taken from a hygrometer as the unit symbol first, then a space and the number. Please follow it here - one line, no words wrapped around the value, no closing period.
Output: % 70
